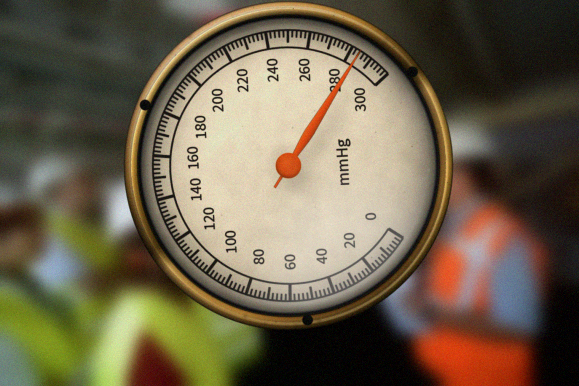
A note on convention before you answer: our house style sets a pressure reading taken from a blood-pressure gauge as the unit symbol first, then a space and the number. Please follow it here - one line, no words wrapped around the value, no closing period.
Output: mmHg 284
